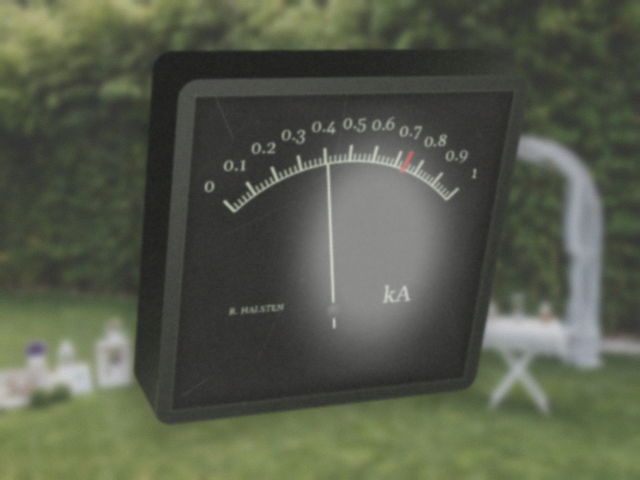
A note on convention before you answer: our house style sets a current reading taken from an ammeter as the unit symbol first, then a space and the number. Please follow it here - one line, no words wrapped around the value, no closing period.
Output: kA 0.4
